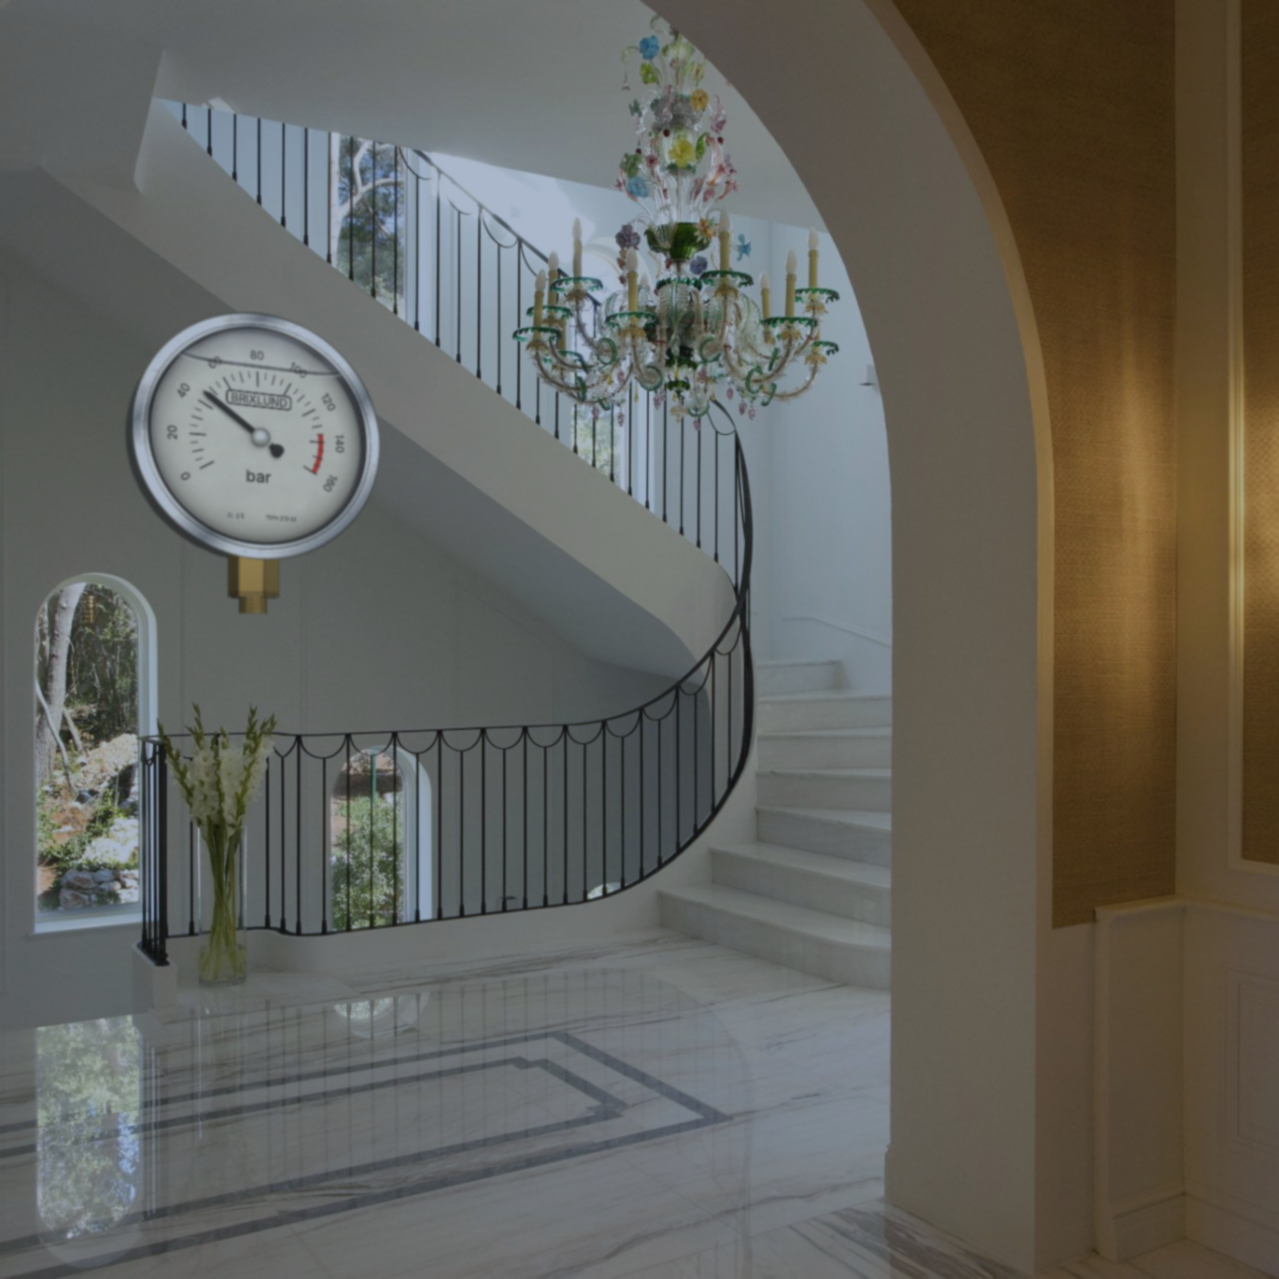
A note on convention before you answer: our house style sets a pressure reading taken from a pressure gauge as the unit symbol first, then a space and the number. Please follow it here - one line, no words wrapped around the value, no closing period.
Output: bar 45
